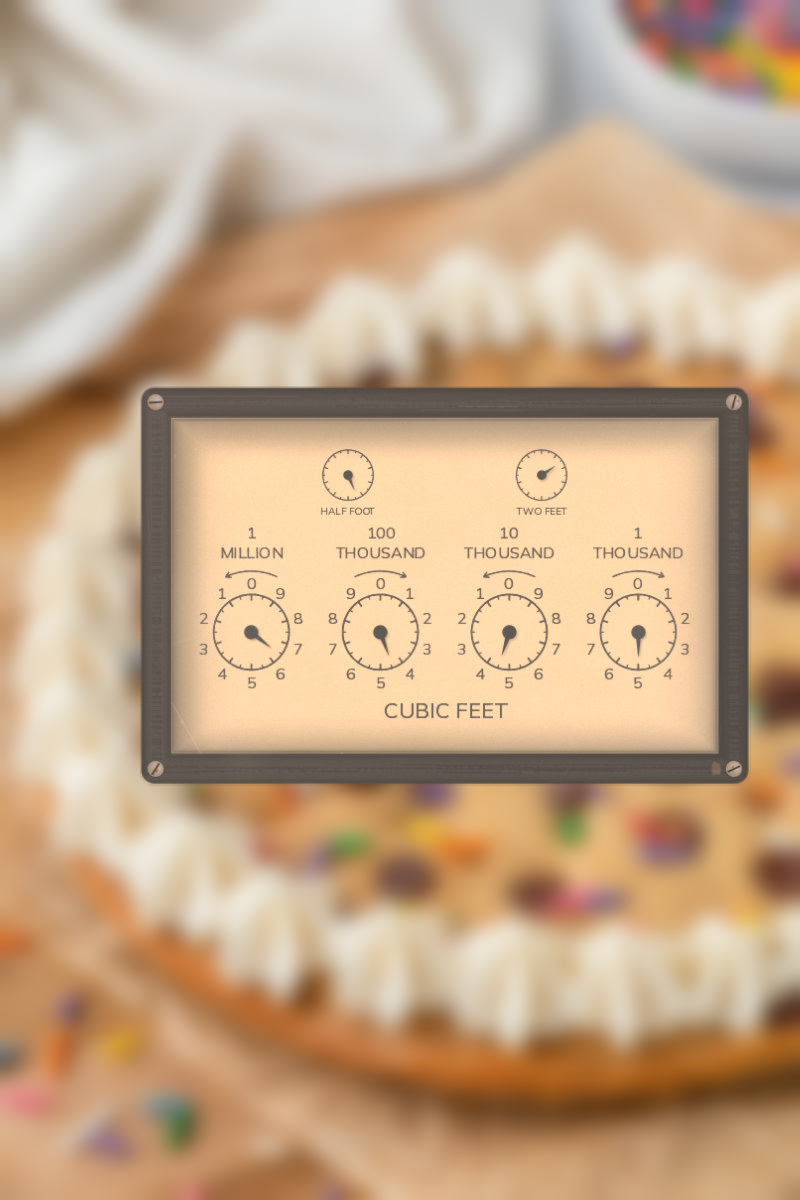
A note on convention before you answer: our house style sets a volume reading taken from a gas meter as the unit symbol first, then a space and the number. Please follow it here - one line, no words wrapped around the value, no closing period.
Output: ft³ 644500
